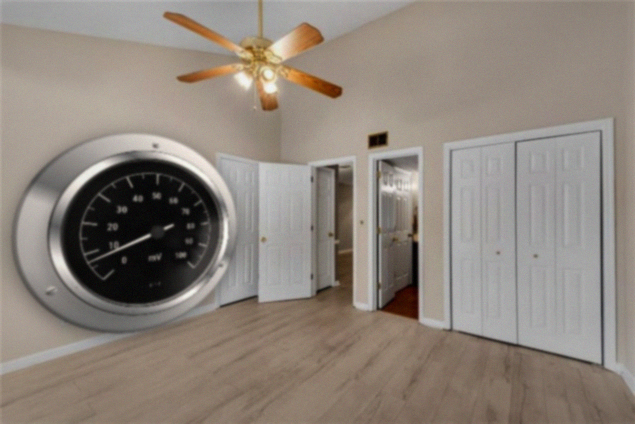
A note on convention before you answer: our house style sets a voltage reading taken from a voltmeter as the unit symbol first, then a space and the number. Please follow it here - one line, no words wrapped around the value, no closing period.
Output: mV 7.5
